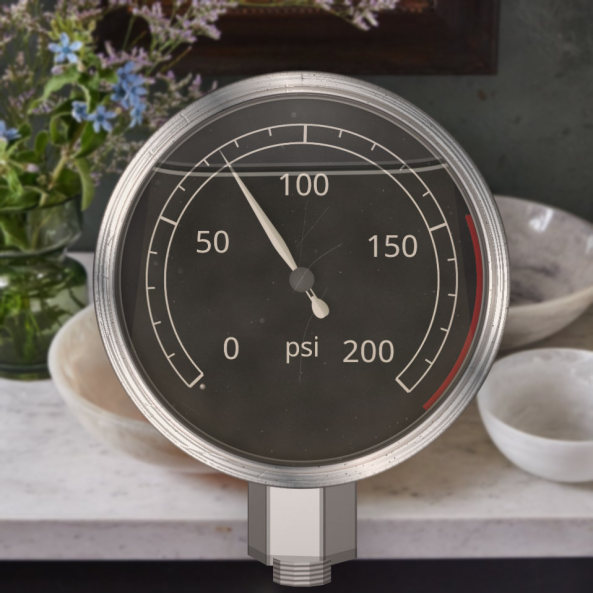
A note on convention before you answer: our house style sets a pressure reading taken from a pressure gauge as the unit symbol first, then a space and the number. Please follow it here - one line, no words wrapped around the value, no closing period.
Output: psi 75
